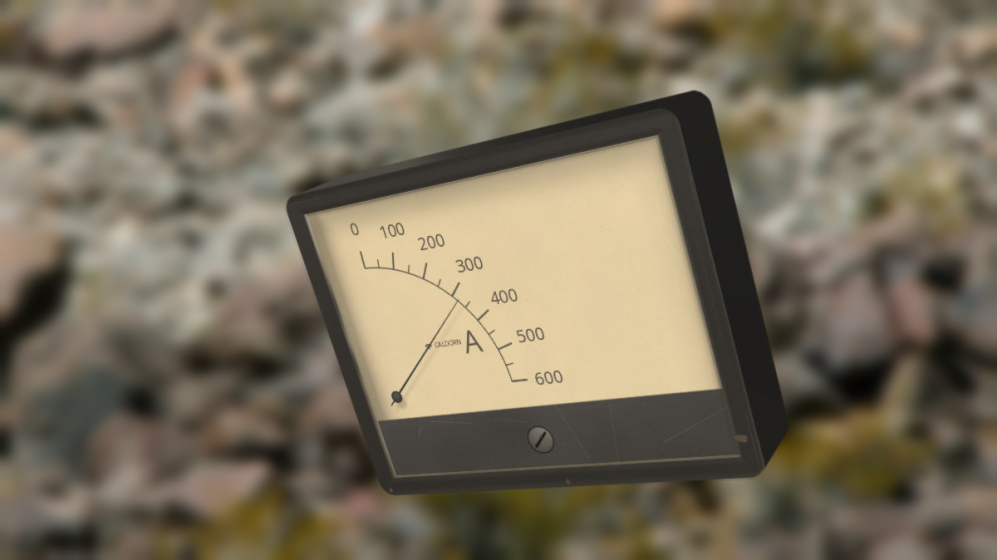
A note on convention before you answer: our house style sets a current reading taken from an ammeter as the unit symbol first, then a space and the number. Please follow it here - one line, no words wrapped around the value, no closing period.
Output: A 325
